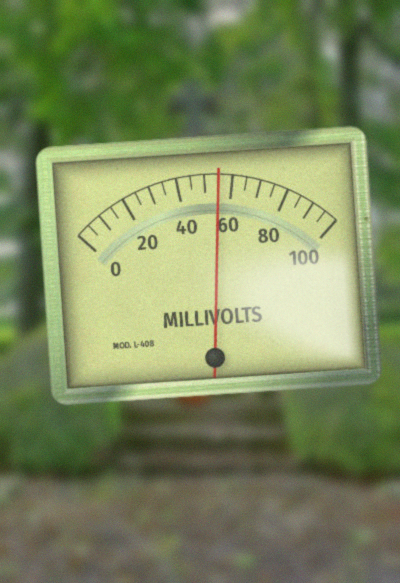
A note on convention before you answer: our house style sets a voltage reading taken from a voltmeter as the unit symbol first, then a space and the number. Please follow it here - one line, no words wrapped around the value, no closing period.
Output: mV 55
